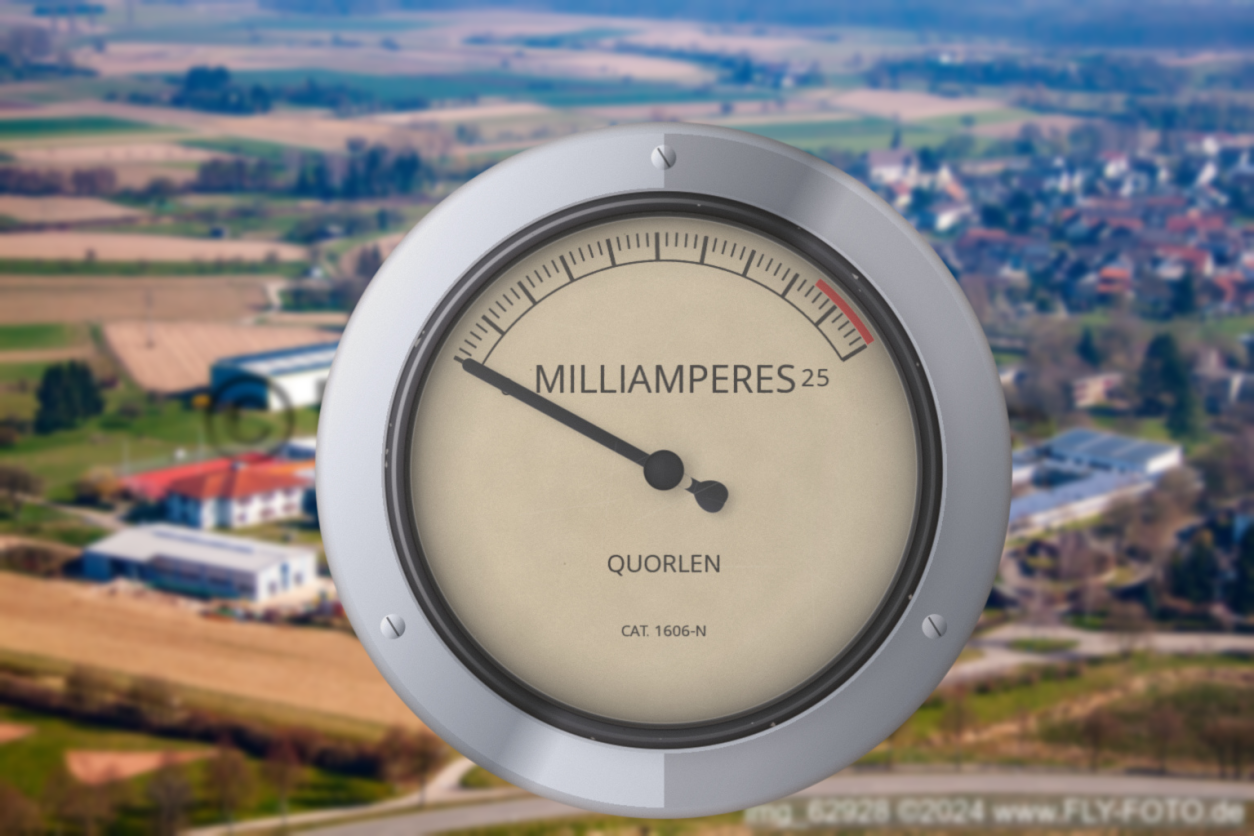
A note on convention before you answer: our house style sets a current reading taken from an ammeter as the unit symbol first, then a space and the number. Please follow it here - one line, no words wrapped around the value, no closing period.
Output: mA 0
